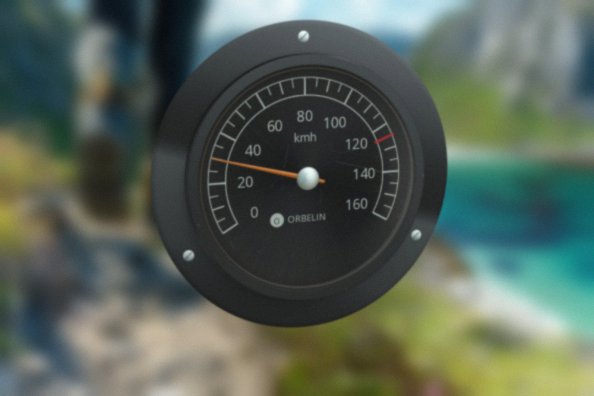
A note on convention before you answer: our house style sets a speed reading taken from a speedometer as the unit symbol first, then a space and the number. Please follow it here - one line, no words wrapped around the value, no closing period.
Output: km/h 30
